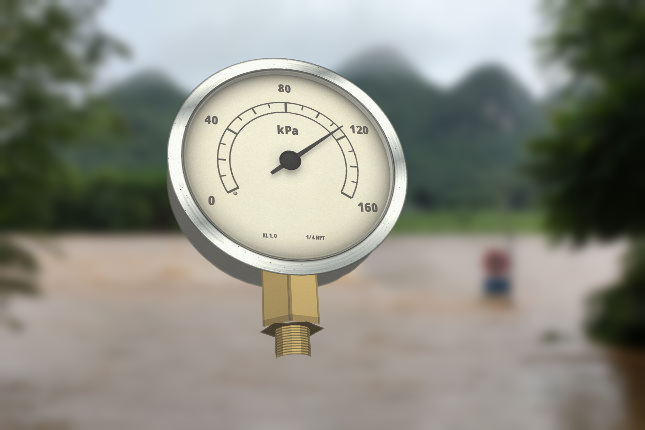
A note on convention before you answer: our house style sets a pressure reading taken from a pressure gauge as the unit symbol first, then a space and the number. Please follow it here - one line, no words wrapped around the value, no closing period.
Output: kPa 115
